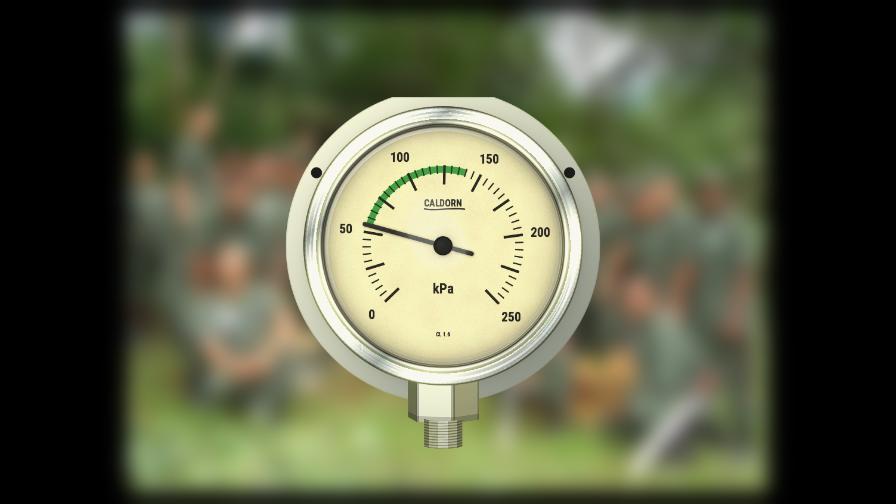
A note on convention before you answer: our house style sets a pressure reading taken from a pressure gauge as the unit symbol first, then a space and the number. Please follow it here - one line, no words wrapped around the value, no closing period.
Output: kPa 55
